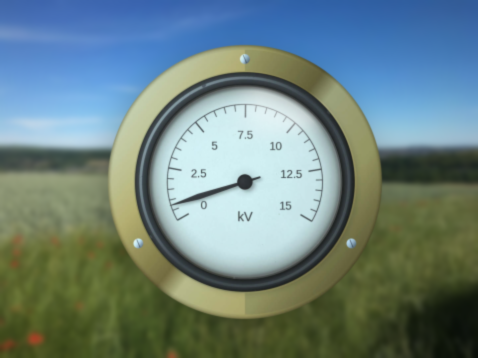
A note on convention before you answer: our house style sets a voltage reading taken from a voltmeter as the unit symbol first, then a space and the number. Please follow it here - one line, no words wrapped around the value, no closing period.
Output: kV 0.75
